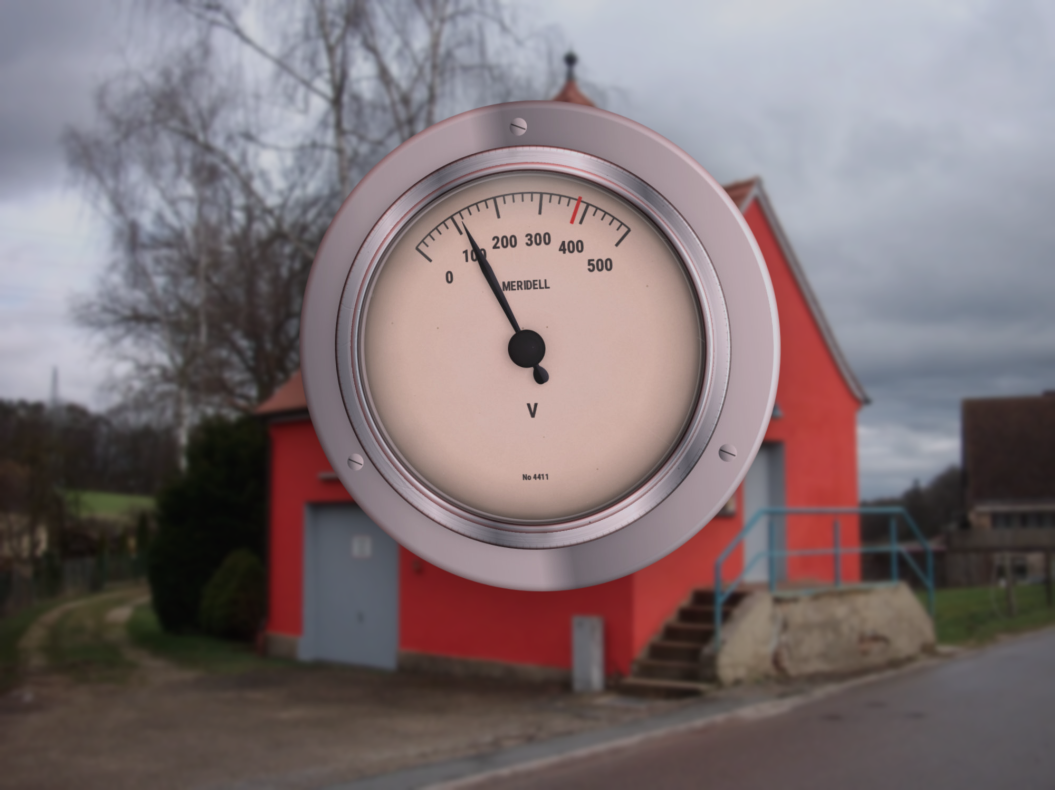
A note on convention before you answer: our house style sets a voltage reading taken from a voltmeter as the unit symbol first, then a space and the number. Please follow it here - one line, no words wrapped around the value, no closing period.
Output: V 120
